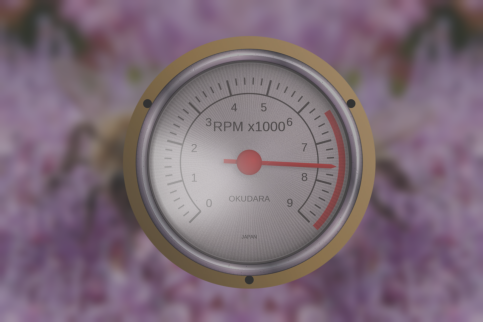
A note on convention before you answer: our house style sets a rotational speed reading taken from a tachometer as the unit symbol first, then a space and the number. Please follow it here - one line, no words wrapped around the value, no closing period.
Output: rpm 7600
